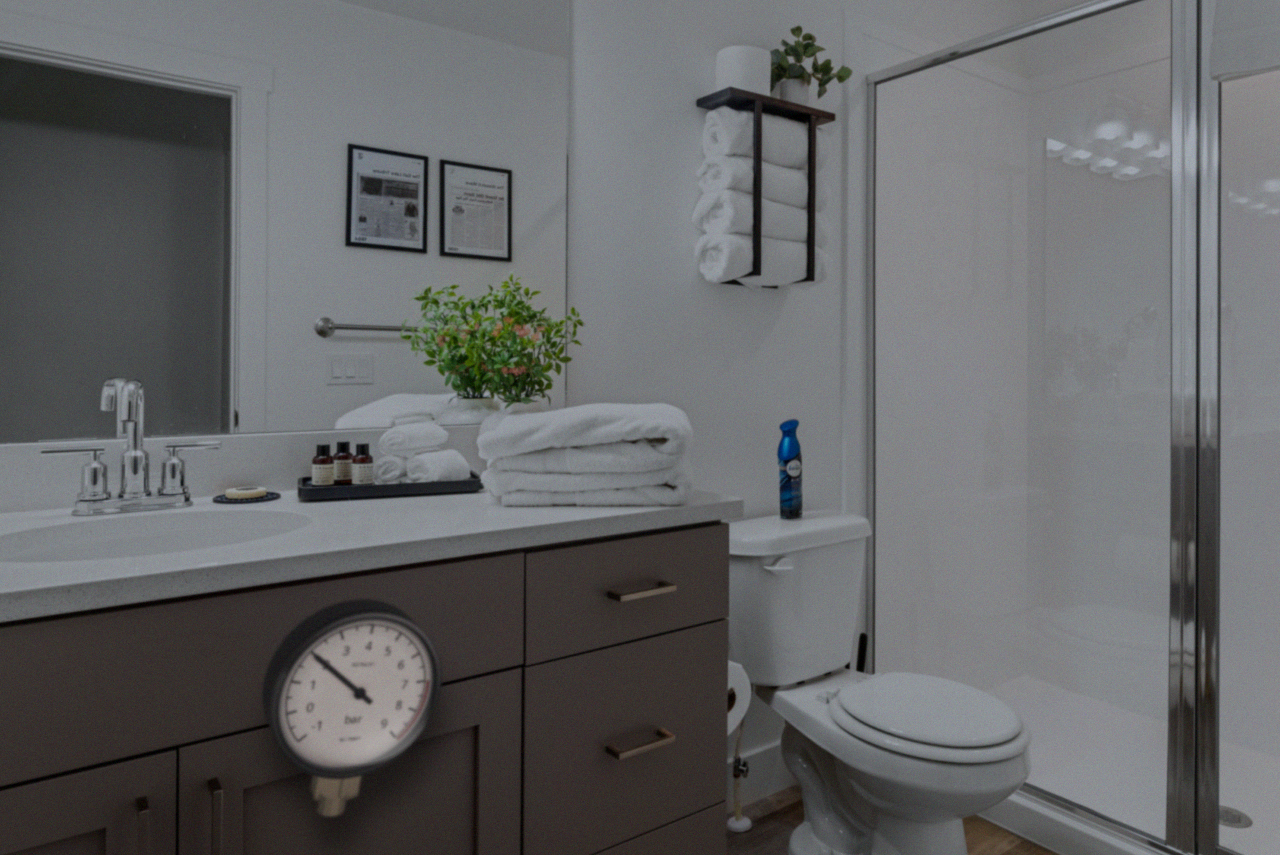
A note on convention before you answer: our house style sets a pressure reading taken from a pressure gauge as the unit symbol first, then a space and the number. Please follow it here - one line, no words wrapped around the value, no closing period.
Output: bar 2
